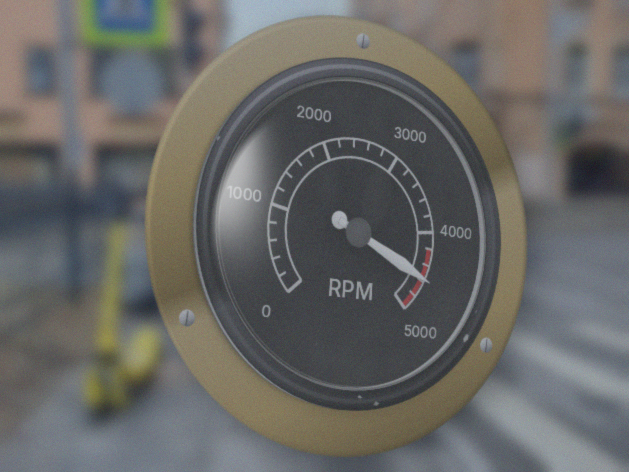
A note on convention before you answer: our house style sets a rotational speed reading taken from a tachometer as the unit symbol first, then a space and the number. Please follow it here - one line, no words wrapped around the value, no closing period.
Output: rpm 4600
